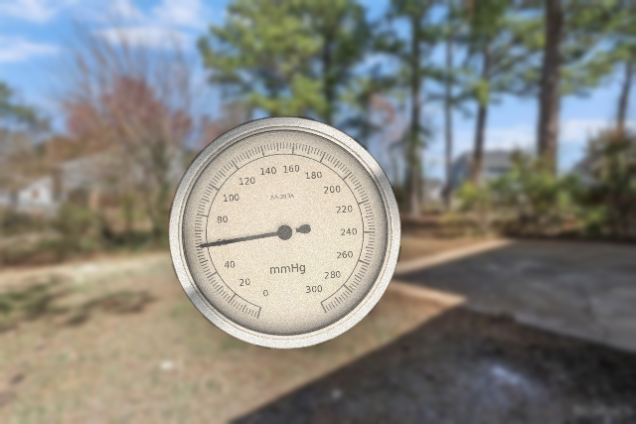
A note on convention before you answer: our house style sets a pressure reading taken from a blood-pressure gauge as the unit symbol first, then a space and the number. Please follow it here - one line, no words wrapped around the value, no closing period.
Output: mmHg 60
